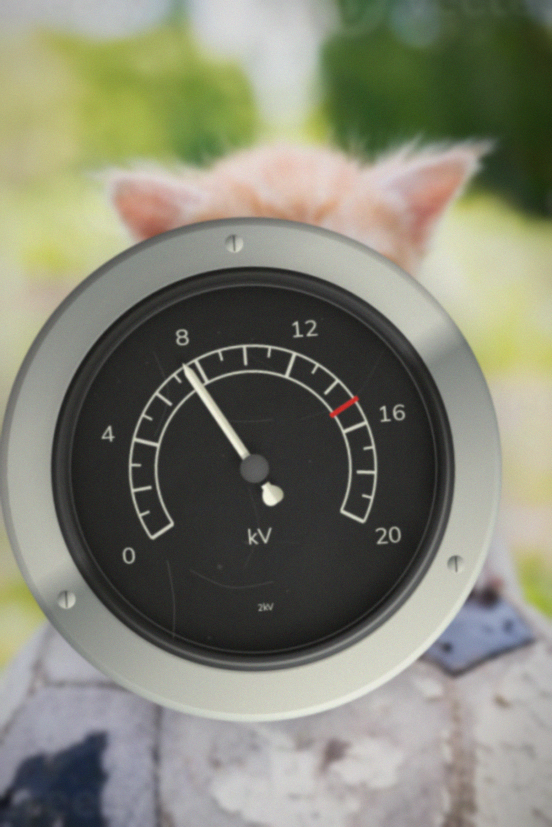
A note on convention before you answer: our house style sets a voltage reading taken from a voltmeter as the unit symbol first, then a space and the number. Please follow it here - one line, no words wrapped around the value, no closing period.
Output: kV 7.5
